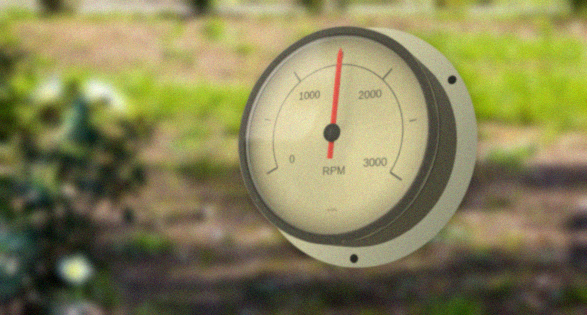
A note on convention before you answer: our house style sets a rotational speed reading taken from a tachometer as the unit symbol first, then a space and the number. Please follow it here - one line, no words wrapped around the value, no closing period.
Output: rpm 1500
